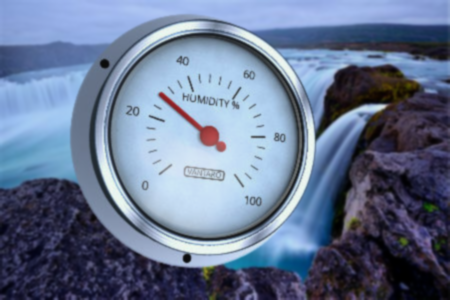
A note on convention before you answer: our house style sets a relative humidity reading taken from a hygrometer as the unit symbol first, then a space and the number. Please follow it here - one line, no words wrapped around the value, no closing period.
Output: % 28
